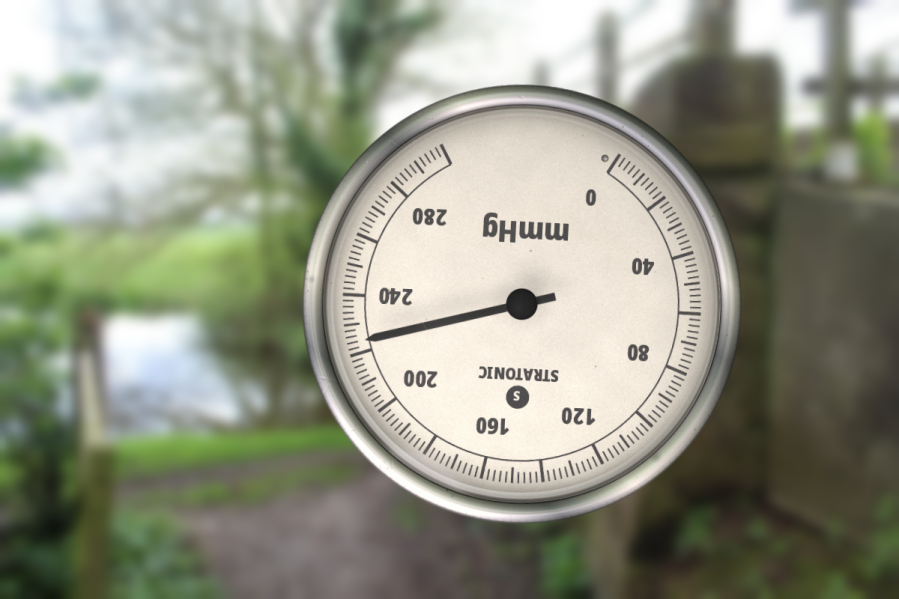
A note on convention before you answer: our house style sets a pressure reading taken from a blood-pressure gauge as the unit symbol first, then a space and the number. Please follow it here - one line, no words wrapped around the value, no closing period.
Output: mmHg 224
